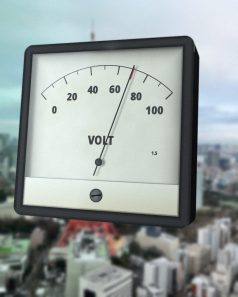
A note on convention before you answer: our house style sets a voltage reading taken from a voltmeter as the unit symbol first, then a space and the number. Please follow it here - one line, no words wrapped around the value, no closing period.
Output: V 70
